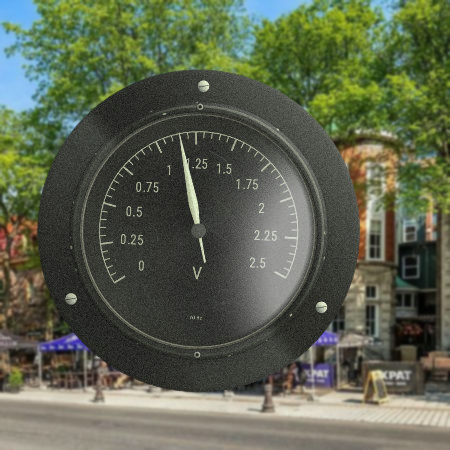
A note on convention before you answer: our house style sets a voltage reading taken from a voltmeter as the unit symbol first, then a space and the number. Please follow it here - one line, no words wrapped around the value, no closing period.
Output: V 1.15
